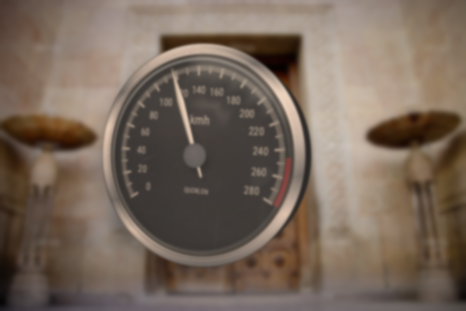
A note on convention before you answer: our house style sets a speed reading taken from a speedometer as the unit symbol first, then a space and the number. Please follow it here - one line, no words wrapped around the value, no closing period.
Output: km/h 120
